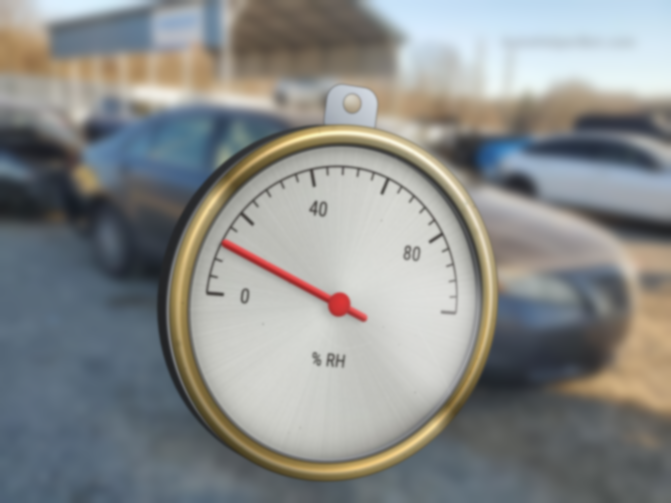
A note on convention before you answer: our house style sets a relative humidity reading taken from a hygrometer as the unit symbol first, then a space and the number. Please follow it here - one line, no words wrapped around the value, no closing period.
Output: % 12
